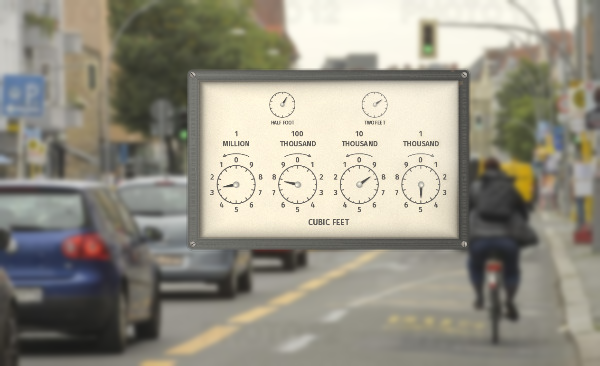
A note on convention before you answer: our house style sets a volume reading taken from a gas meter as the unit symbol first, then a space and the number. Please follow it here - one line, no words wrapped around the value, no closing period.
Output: ft³ 278500
